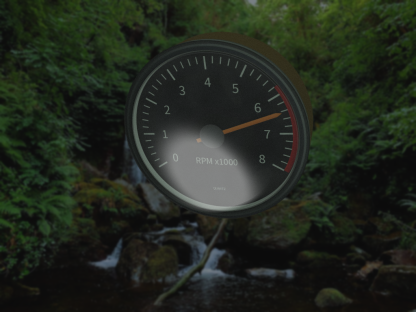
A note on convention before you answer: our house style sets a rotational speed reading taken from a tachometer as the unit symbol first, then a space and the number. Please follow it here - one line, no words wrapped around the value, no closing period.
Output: rpm 6400
